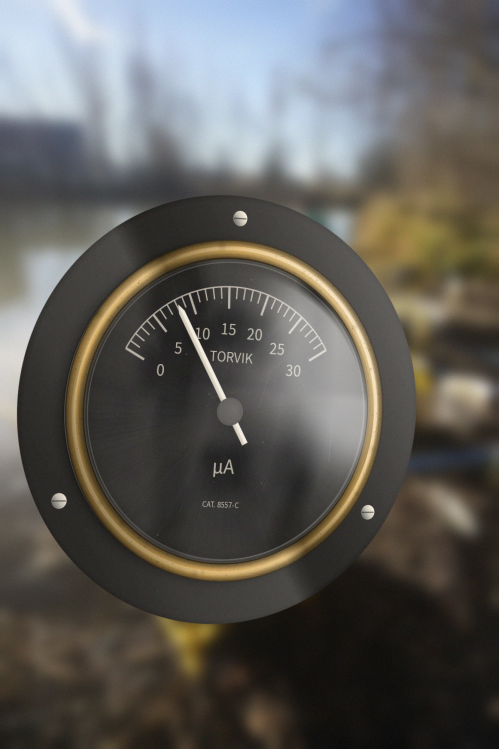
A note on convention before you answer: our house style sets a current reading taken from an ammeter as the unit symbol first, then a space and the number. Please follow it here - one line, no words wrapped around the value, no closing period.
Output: µA 8
